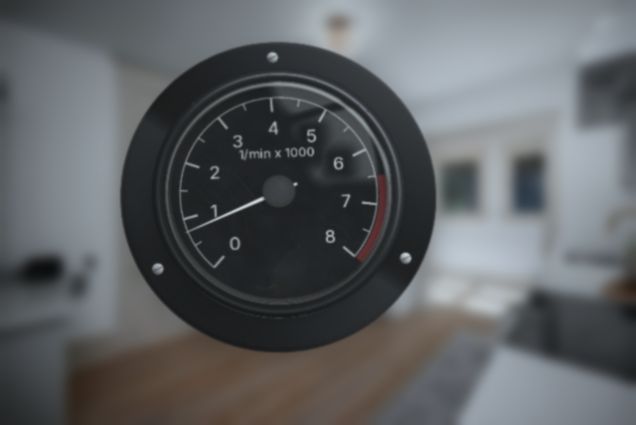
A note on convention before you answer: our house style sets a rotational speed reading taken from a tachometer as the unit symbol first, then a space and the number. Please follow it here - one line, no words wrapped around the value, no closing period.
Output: rpm 750
